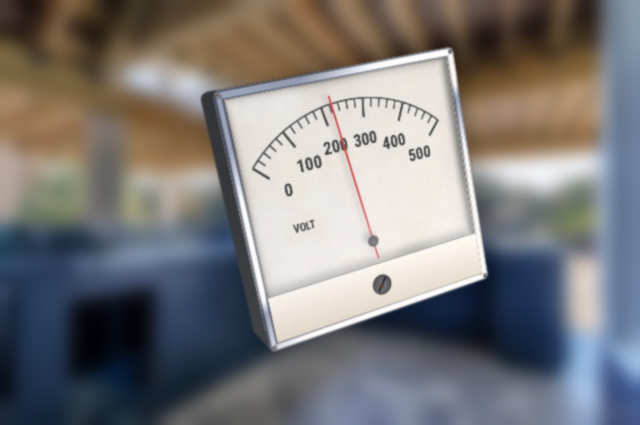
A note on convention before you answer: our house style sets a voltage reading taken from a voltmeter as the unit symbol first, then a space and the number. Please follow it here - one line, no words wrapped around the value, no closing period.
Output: V 220
